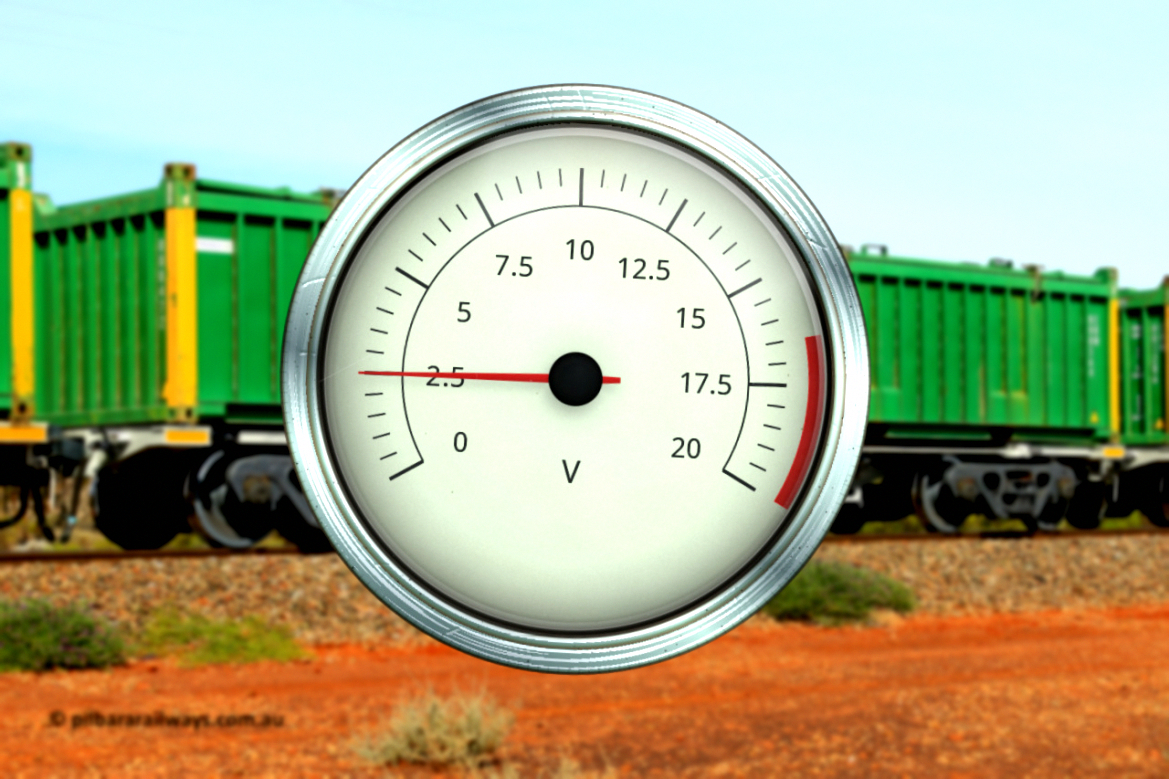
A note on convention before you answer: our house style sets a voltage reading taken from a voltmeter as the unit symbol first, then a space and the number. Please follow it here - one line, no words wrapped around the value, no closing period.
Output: V 2.5
